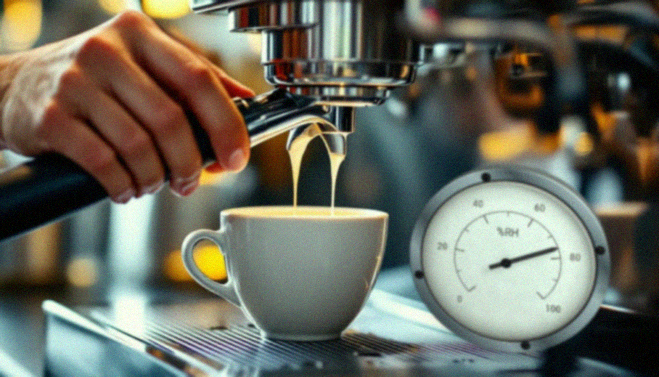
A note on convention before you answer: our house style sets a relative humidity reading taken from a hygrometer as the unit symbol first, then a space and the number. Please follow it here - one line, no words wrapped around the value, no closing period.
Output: % 75
